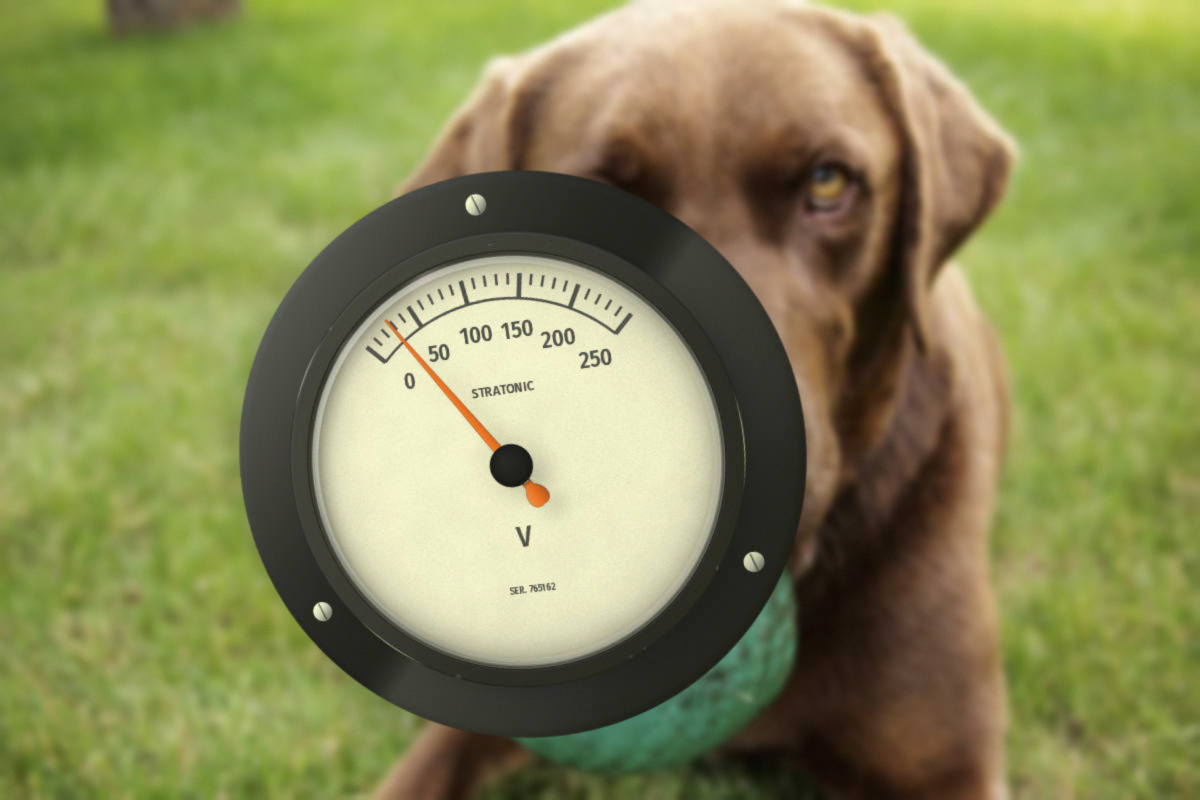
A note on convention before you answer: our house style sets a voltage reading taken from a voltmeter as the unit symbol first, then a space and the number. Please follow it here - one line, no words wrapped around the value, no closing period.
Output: V 30
